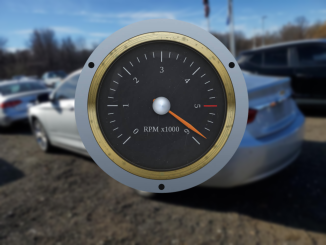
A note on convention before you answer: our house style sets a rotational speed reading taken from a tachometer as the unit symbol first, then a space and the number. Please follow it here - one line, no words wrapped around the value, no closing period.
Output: rpm 5800
